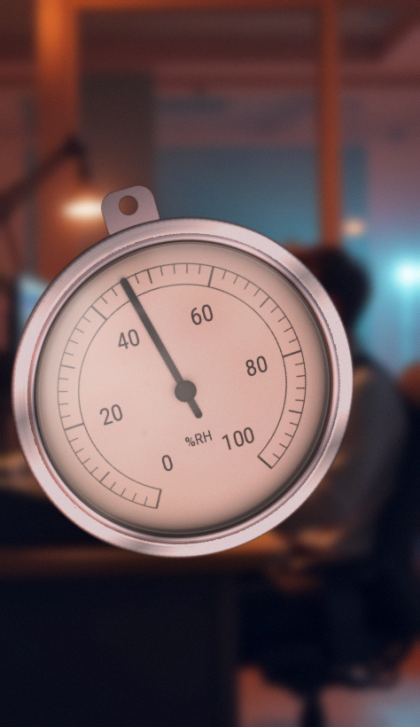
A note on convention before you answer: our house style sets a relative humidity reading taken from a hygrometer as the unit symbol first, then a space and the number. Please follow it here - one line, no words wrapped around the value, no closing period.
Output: % 46
